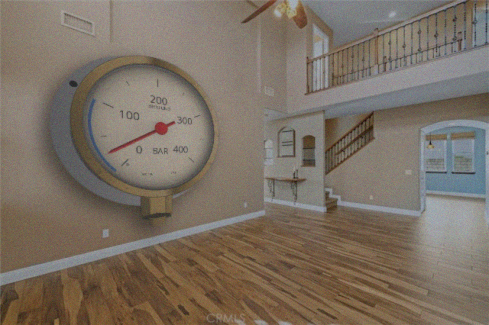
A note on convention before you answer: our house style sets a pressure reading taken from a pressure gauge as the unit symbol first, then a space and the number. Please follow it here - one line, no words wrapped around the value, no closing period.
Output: bar 25
